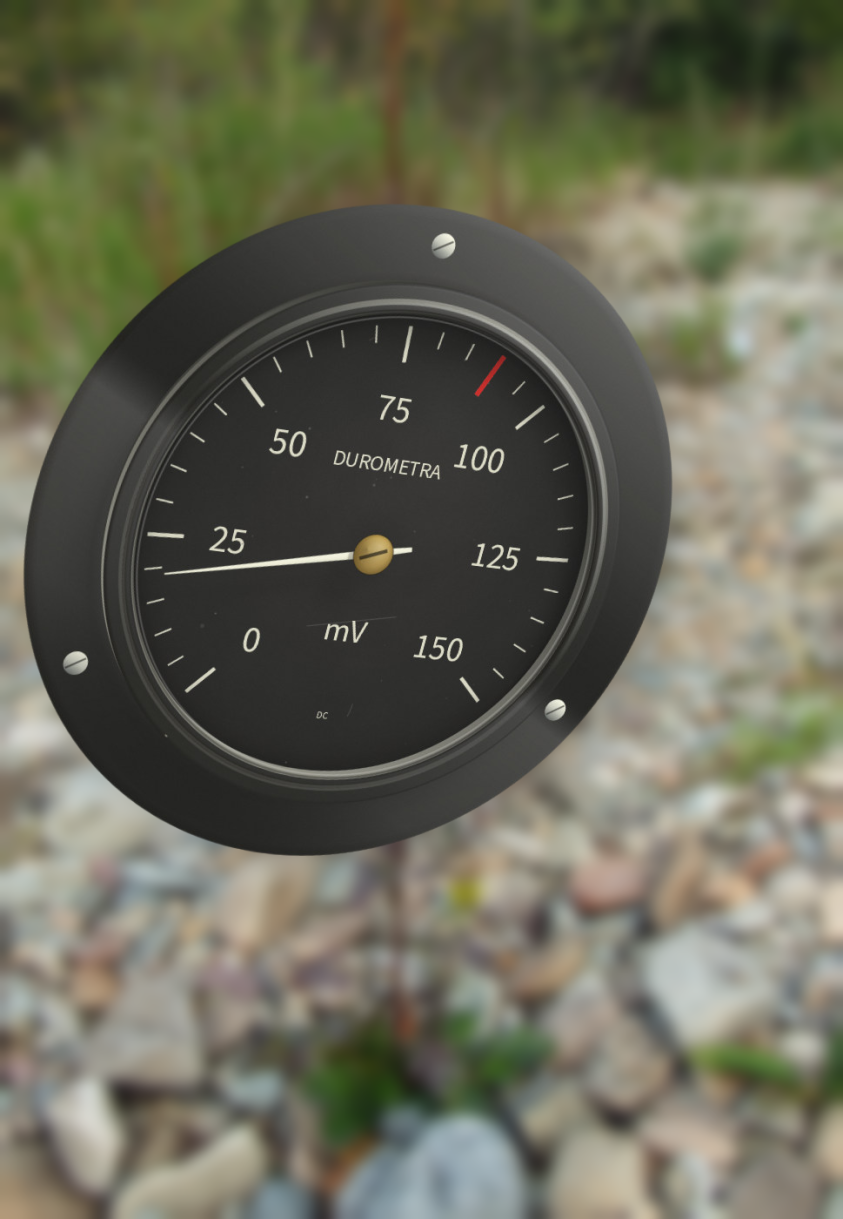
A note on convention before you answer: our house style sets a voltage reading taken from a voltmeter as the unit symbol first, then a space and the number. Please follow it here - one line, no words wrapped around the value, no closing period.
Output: mV 20
